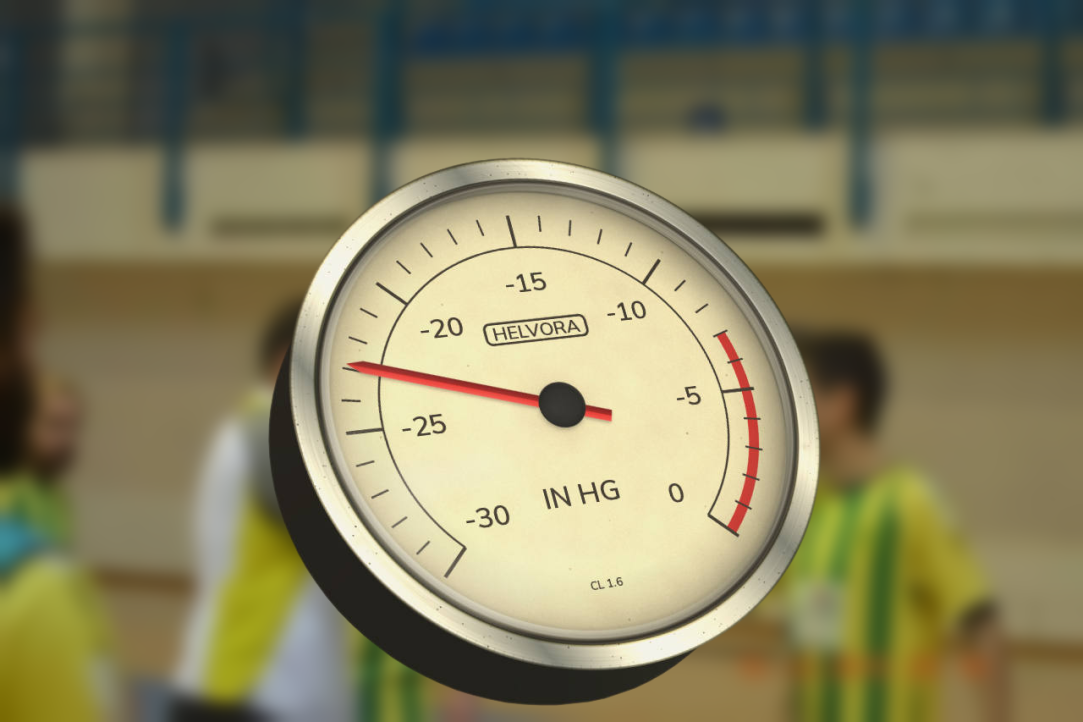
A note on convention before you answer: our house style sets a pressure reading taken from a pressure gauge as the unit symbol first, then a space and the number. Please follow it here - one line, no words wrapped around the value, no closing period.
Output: inHg -23
